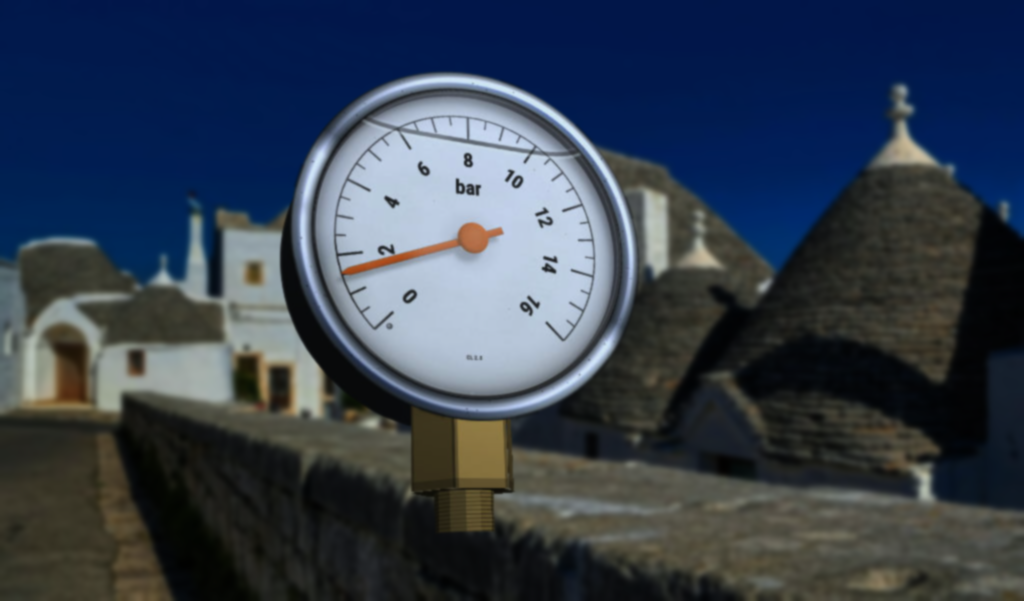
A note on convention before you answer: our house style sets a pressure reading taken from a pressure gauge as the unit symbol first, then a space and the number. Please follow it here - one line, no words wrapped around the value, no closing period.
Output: bar 1.5
